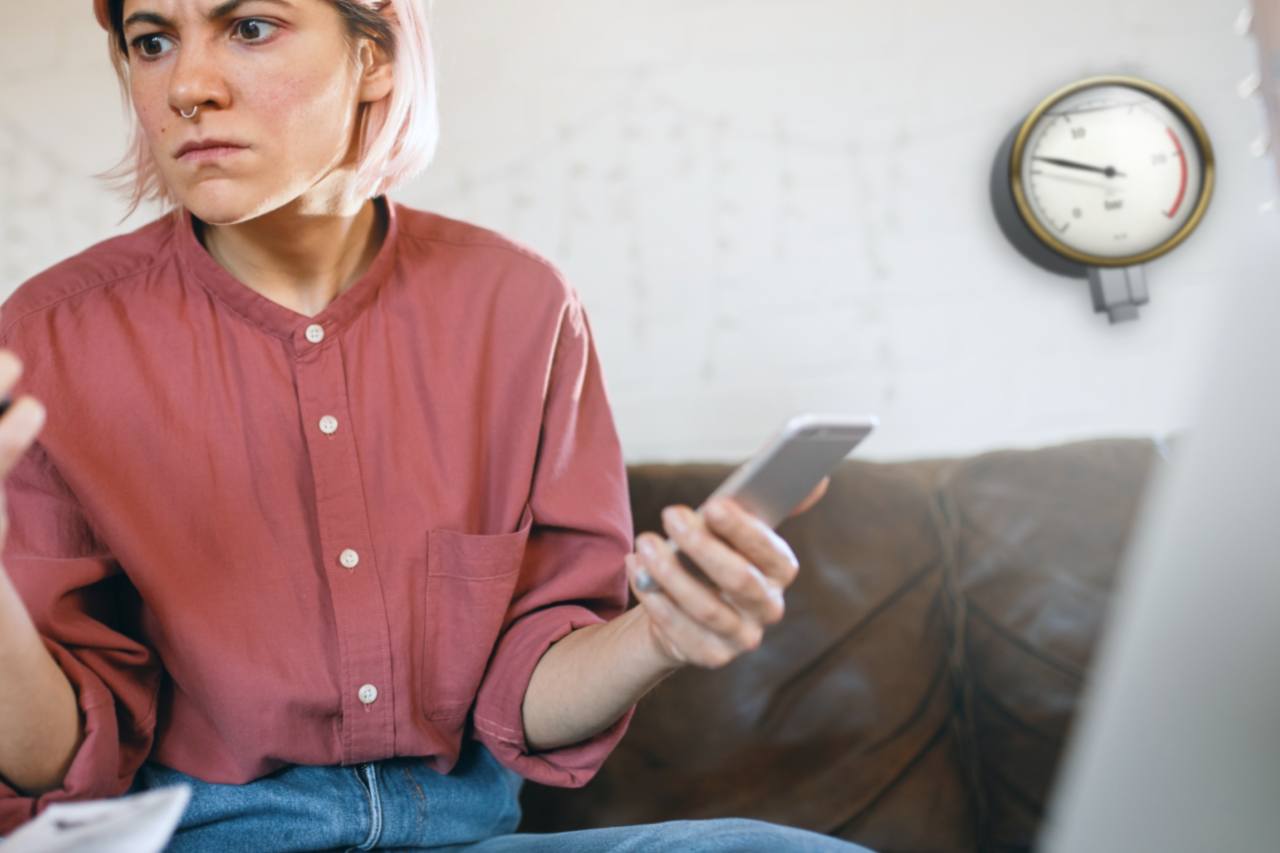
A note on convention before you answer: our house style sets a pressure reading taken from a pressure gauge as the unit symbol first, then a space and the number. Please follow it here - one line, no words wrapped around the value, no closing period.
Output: bar 6
